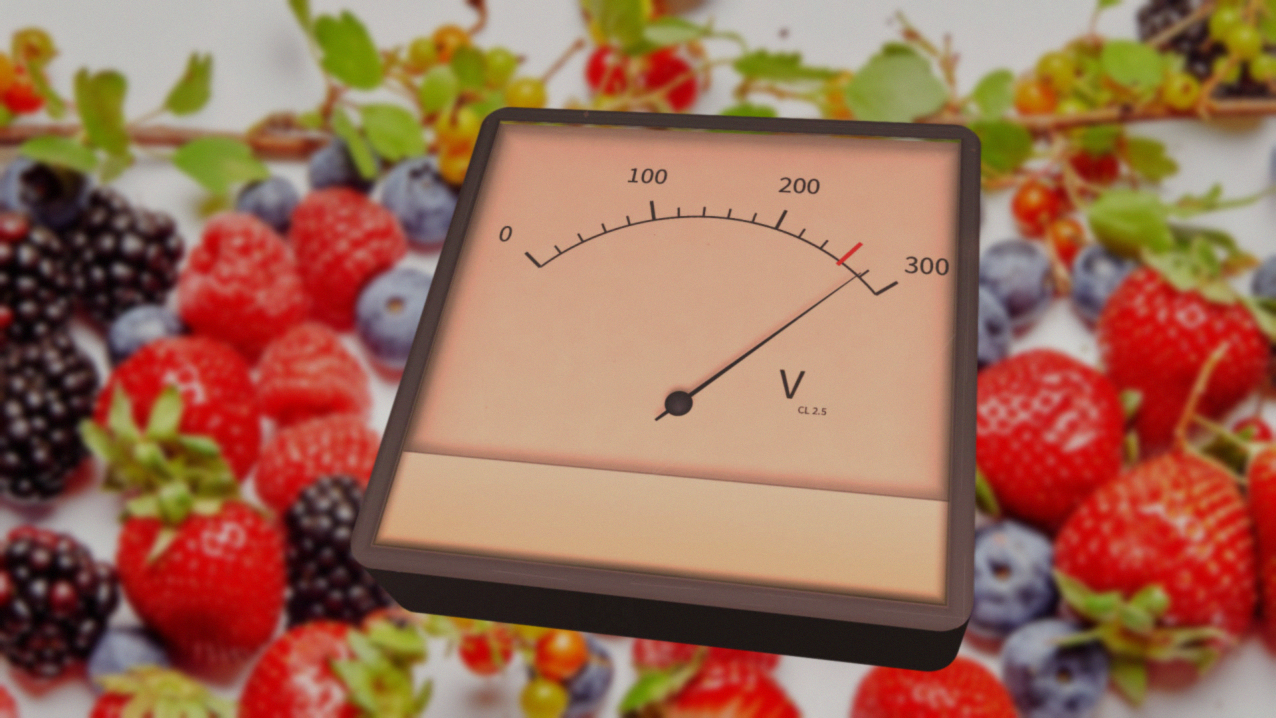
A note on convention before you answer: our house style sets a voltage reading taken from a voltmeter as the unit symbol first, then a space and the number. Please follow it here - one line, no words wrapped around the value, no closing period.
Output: V 280
